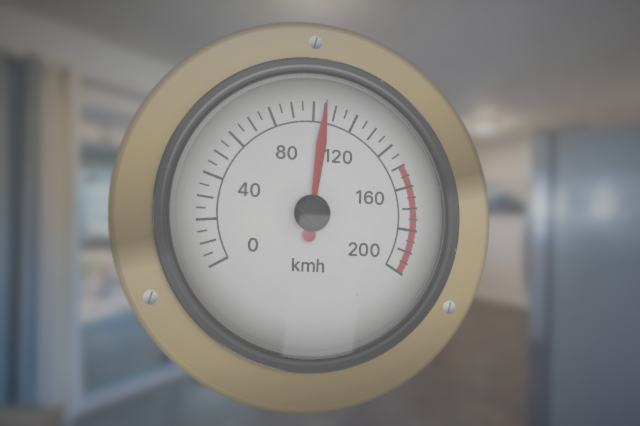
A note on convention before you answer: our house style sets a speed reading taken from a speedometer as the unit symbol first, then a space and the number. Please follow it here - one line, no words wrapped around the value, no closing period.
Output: km/h 105
